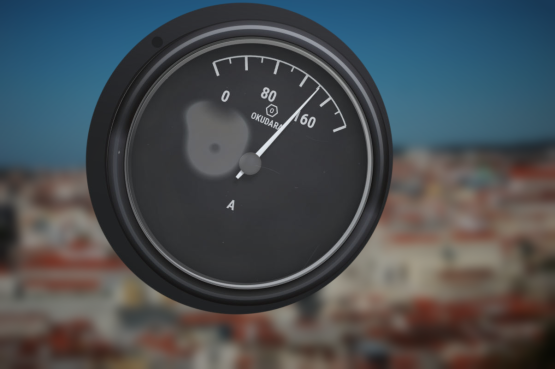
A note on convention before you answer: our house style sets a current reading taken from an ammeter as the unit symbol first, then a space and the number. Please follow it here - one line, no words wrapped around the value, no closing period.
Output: A 140
